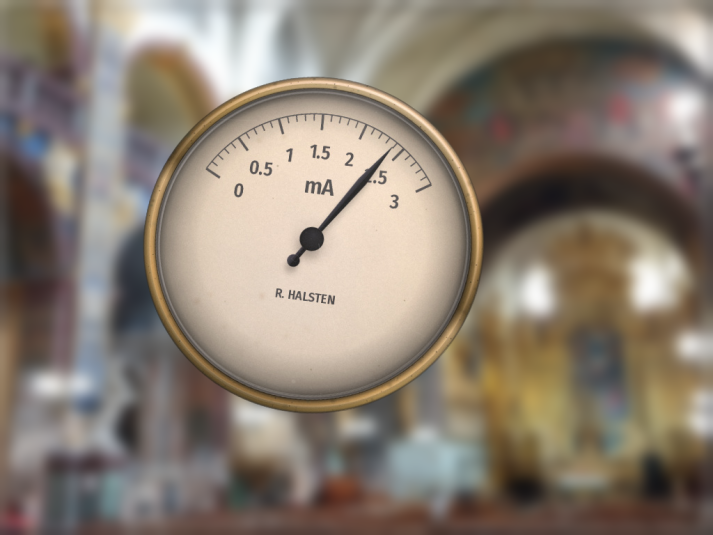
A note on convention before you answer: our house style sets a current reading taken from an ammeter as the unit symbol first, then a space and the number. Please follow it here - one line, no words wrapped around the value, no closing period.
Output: mA 2.4
